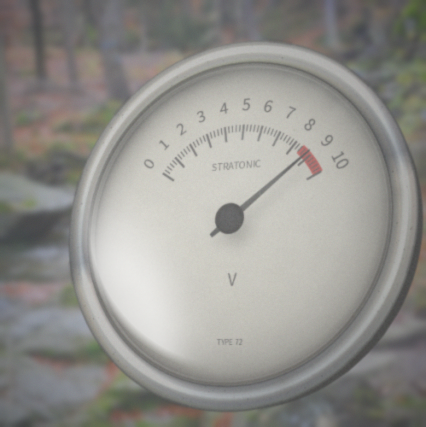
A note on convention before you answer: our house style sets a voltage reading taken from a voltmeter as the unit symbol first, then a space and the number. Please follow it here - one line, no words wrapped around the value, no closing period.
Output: V 9
